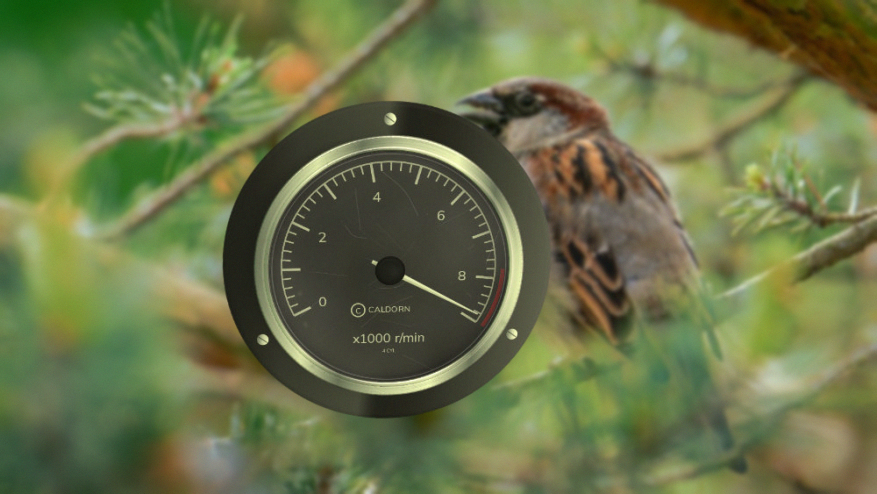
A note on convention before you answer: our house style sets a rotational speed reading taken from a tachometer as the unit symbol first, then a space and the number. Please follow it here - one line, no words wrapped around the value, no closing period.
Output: rpm 8800
